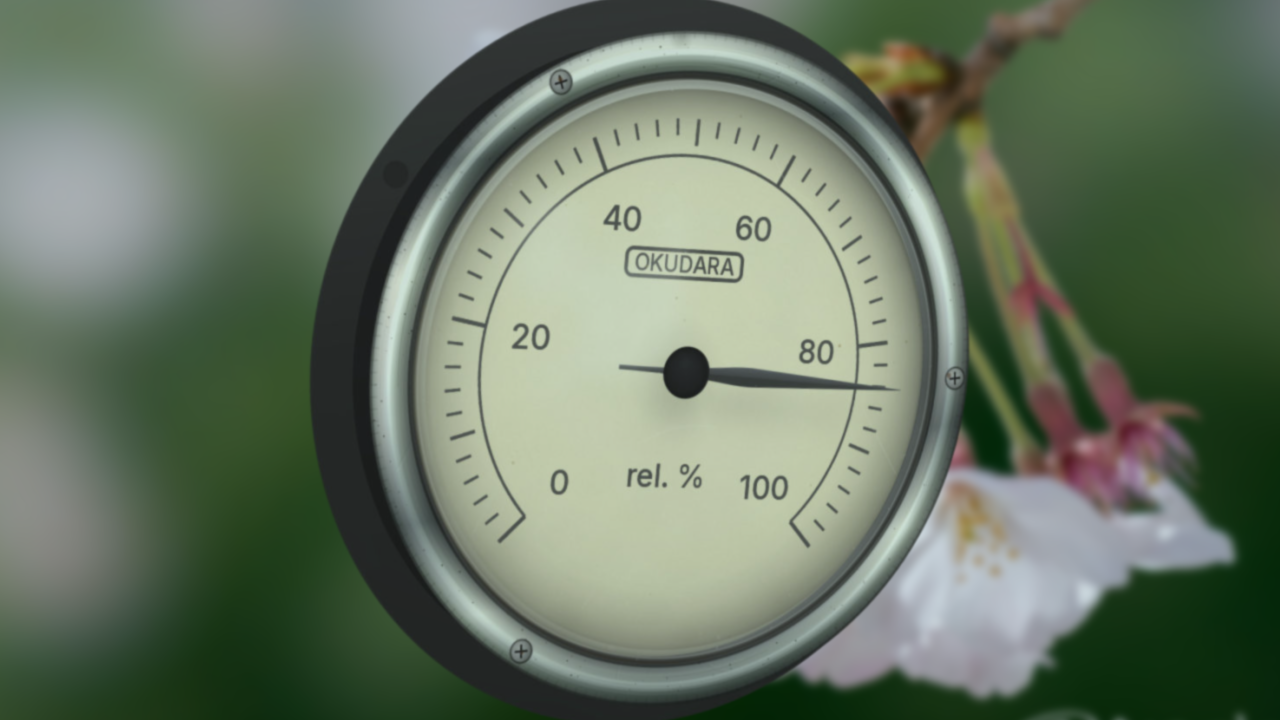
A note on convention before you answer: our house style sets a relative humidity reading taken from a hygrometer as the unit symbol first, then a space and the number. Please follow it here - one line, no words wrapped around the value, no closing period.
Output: % 84
